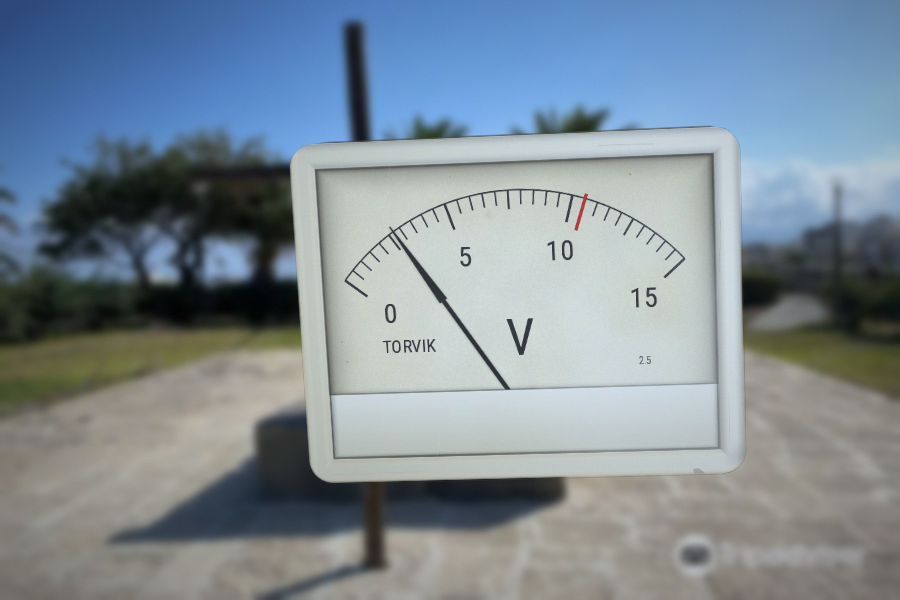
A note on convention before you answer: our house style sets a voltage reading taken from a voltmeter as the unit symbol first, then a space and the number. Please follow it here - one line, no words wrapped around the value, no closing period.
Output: V 2.75
